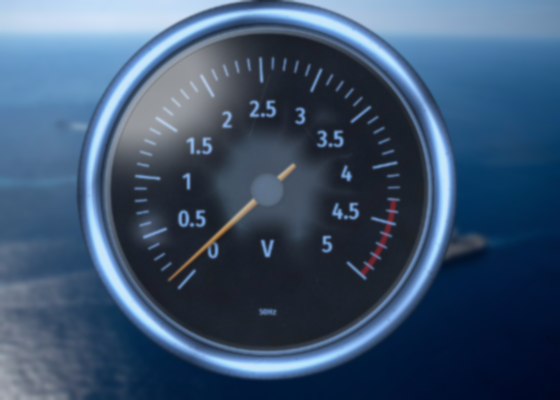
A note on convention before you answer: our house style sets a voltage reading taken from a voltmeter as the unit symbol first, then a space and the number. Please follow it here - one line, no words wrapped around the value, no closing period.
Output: V 0.1
